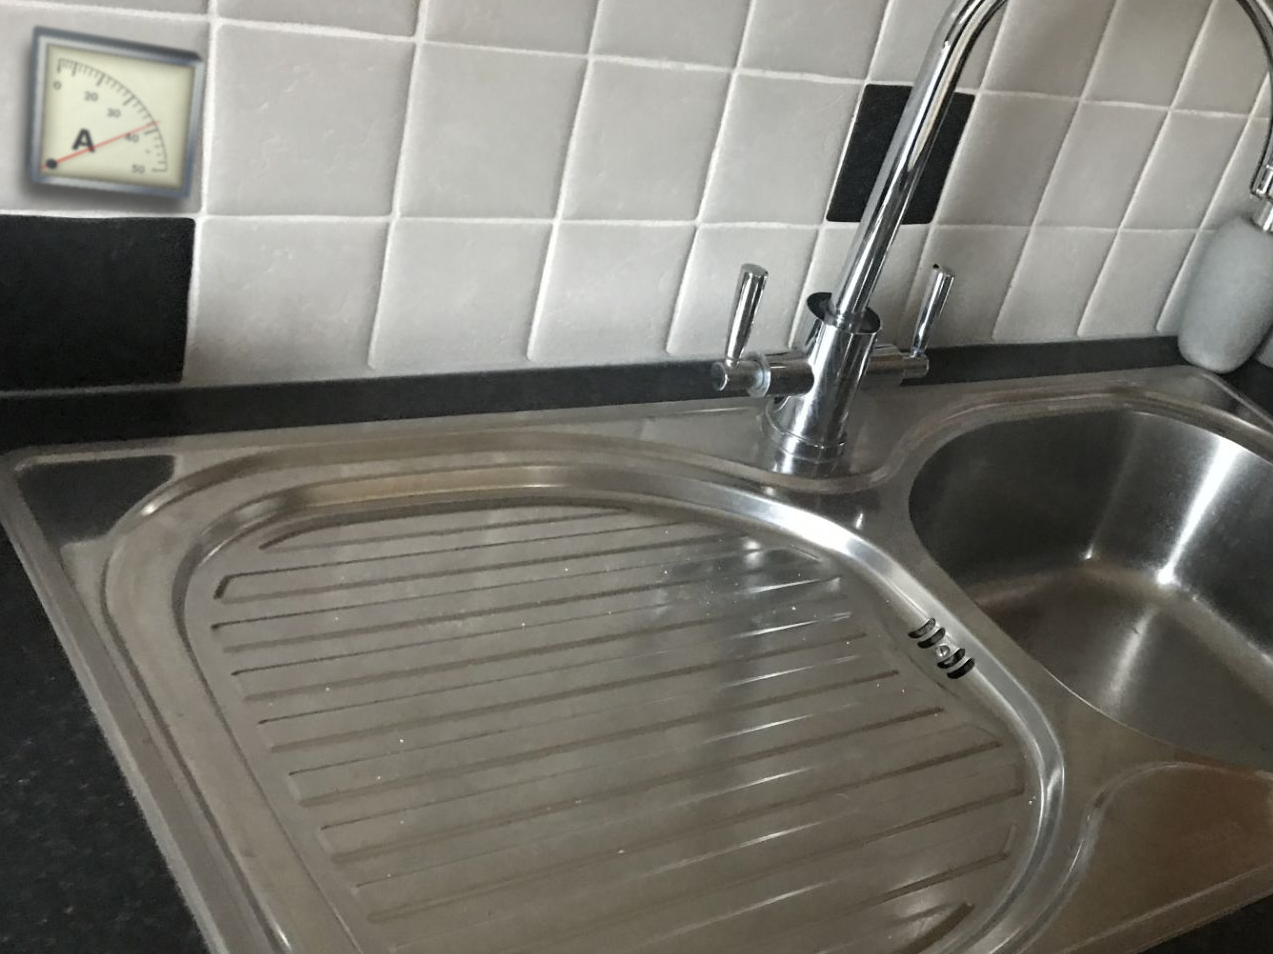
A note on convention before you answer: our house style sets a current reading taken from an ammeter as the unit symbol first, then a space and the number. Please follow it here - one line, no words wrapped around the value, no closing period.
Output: A 38
